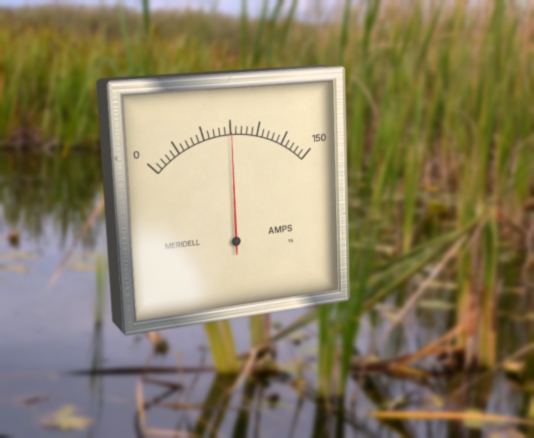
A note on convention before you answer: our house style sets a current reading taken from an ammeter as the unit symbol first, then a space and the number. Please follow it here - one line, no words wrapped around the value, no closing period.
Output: A 75
